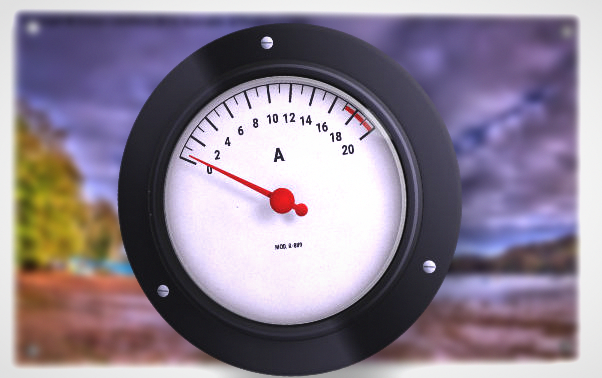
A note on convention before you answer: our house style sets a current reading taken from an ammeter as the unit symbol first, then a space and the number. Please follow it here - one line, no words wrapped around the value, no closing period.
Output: A 0.5
